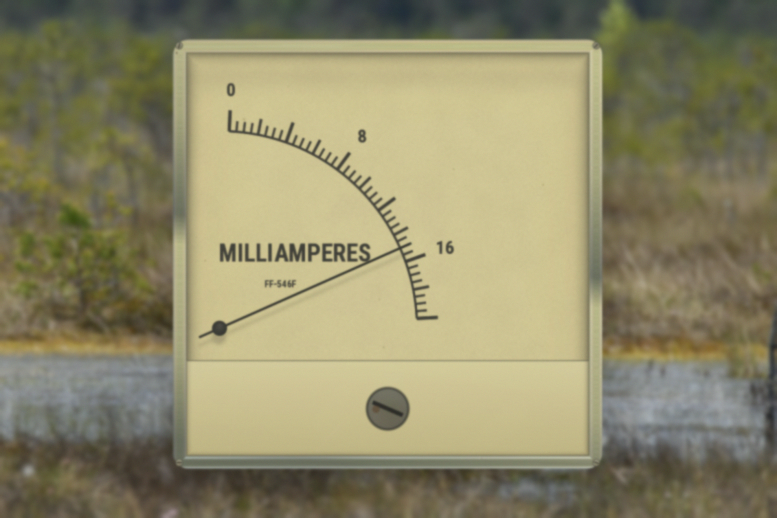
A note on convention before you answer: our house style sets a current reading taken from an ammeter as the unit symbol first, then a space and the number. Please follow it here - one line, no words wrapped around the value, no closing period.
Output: mA 15
